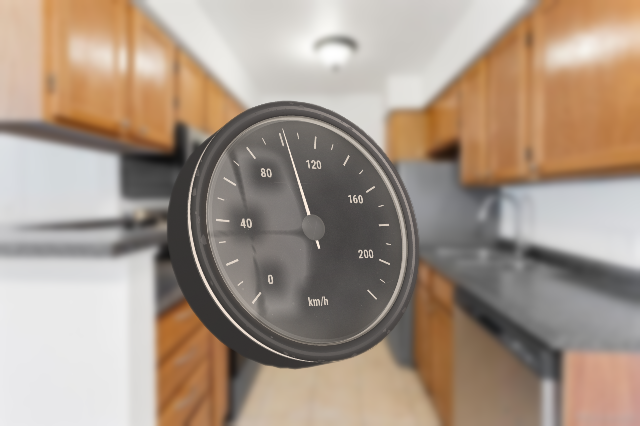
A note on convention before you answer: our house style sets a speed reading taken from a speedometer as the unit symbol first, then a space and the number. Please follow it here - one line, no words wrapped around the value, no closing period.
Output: km/h 100
